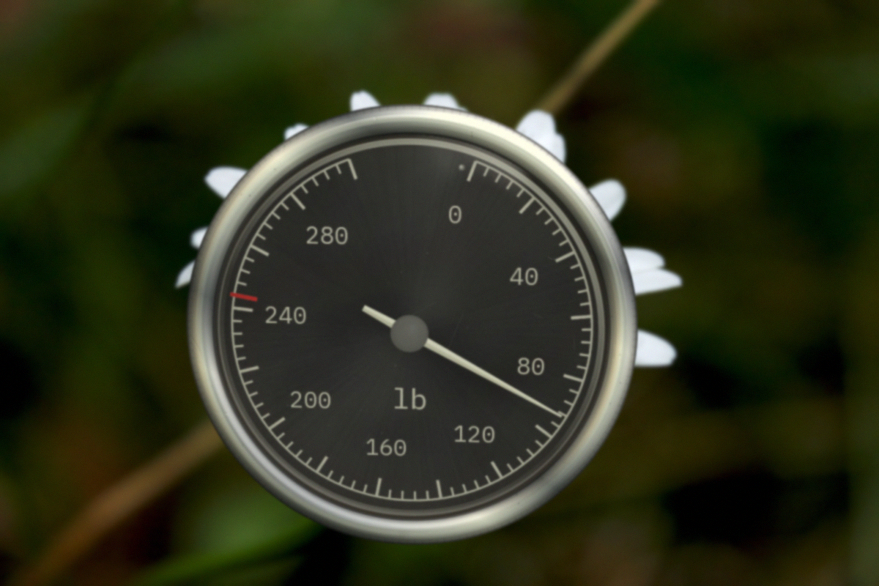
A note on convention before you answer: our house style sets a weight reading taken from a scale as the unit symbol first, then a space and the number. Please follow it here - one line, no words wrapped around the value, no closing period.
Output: lb 92
